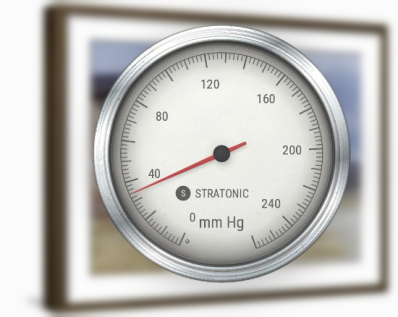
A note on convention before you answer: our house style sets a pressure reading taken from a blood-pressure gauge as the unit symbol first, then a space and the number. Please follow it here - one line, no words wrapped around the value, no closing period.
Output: mmHg 34
